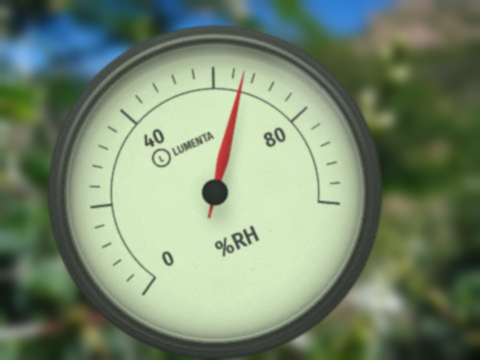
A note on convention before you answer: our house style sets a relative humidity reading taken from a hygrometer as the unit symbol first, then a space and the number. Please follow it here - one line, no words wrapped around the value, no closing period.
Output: % 66
